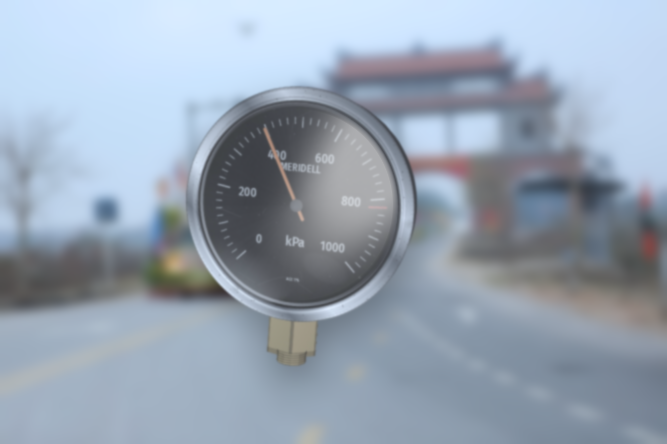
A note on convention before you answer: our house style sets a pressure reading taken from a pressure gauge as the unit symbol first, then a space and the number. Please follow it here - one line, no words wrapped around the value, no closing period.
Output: kPa 400
